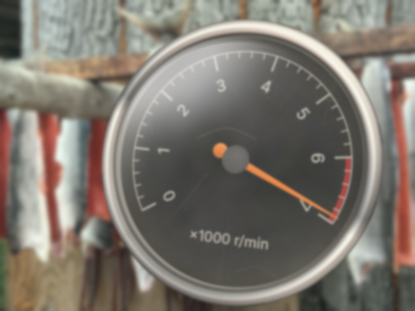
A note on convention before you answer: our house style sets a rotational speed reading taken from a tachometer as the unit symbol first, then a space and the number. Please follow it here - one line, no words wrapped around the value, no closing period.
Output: rpm 6900
